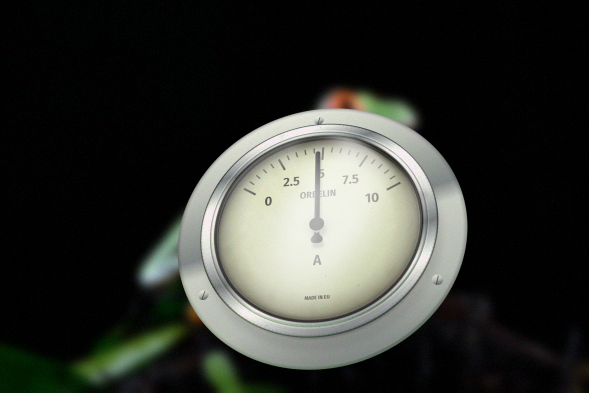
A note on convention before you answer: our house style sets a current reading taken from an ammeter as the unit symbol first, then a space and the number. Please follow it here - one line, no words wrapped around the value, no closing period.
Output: A 4.75
